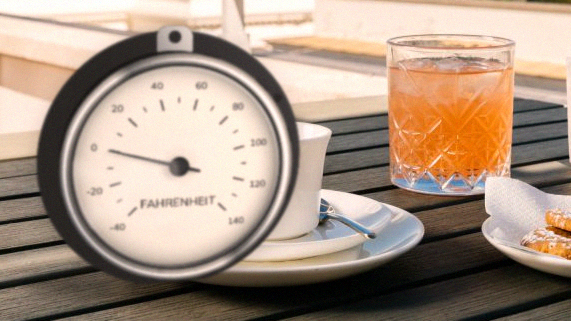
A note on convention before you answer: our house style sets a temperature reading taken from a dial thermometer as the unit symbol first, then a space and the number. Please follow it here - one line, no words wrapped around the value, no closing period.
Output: °F 0
